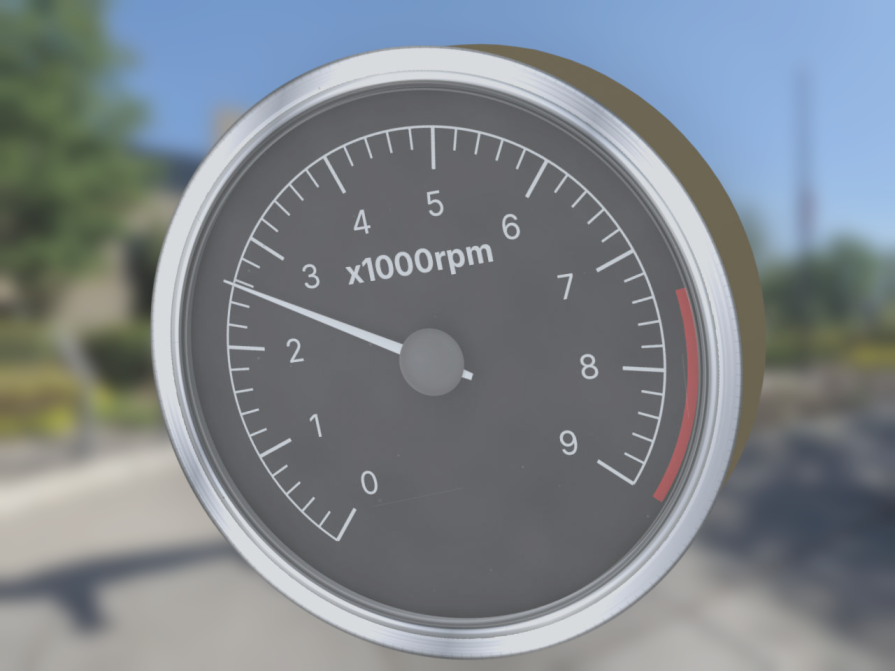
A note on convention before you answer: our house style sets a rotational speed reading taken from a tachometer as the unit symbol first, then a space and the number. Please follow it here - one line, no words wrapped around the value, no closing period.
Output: rpm 2600
